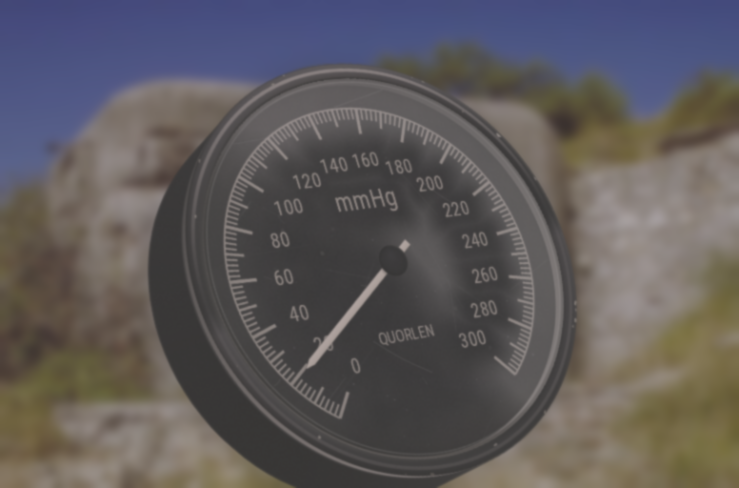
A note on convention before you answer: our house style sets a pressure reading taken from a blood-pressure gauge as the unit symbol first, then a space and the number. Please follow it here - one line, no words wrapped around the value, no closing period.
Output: mmHg 20
